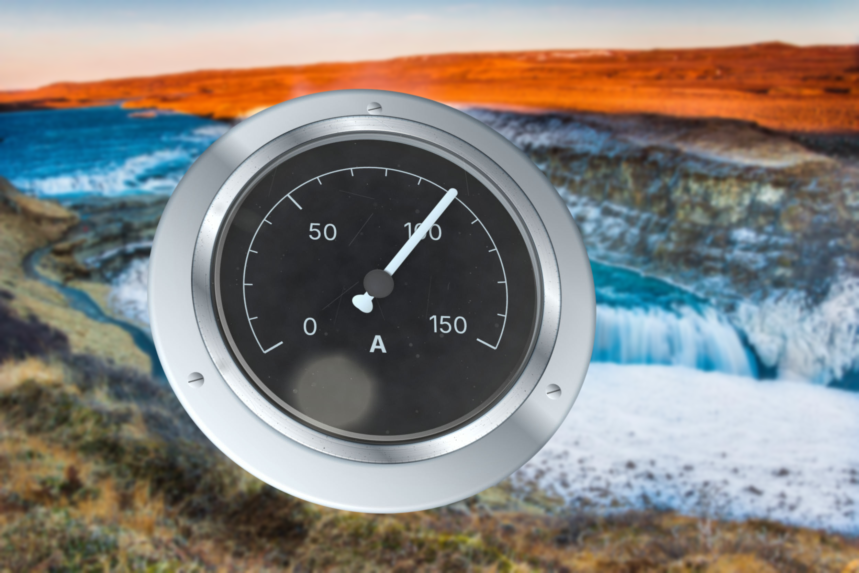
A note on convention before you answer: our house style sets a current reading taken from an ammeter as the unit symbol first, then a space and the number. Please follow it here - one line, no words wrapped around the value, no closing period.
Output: A 100
